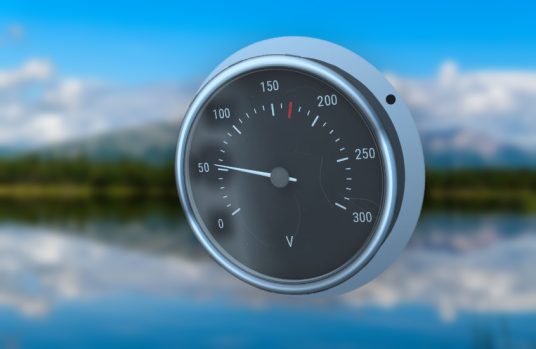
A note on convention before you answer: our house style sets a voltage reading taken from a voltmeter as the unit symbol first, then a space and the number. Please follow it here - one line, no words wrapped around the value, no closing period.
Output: V 55
